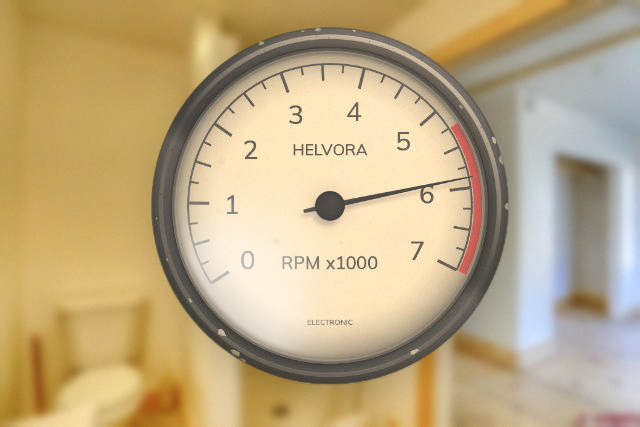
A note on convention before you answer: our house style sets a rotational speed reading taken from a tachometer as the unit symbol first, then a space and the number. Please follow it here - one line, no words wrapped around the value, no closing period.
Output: rpm 5875
